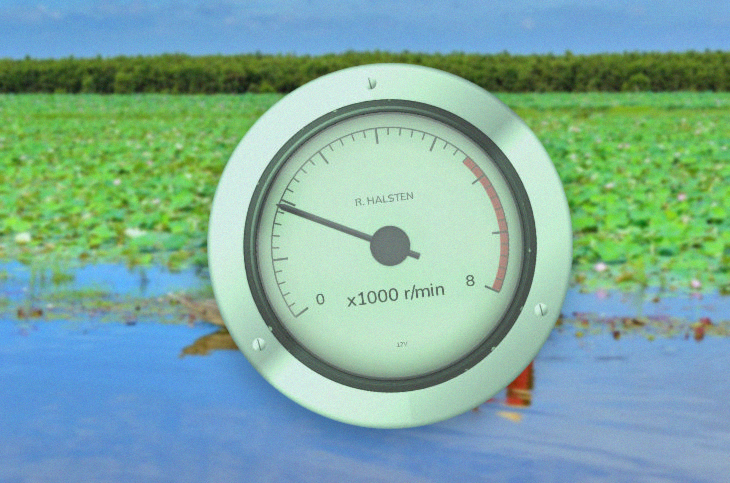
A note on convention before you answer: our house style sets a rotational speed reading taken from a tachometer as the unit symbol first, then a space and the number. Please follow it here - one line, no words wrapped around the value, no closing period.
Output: rpm 1900
